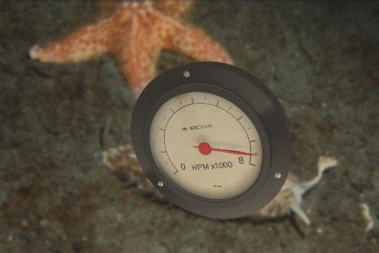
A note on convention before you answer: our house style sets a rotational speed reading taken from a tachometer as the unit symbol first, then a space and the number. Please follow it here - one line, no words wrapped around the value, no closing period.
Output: rpm 7500
